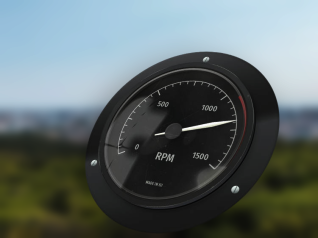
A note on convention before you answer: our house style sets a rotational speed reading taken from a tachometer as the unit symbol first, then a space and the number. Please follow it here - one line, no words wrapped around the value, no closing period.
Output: rpm 1200
